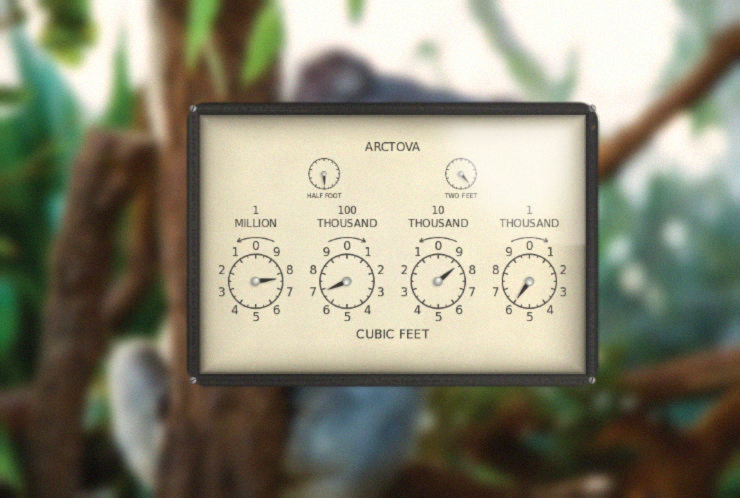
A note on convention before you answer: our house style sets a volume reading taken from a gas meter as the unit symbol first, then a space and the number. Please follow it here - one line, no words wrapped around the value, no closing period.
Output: ft³ 768600
